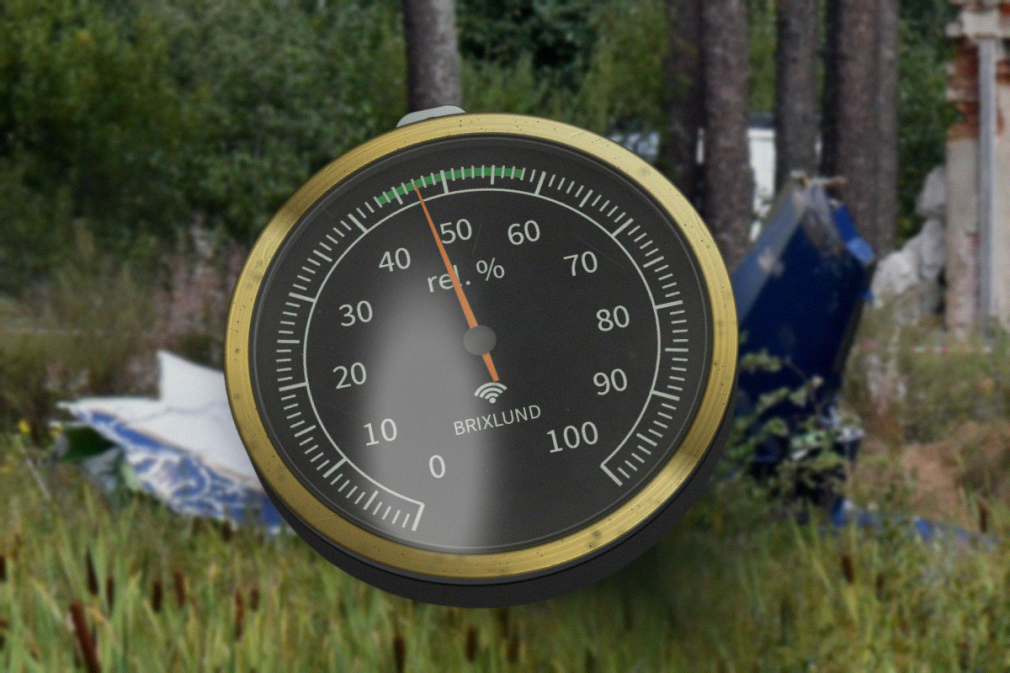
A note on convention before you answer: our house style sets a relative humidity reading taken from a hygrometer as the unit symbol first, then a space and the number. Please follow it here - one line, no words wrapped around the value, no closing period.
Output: % 47
